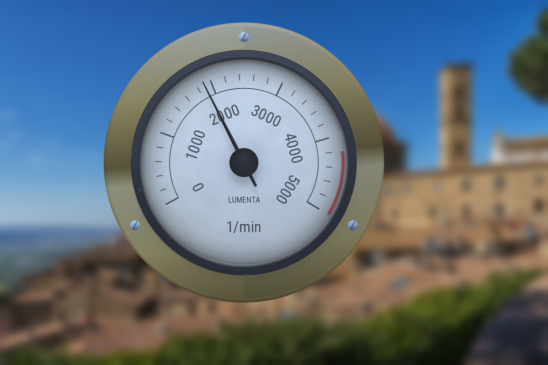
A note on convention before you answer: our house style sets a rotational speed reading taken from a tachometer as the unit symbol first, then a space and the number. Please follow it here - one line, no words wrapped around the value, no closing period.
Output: rpm 1900
